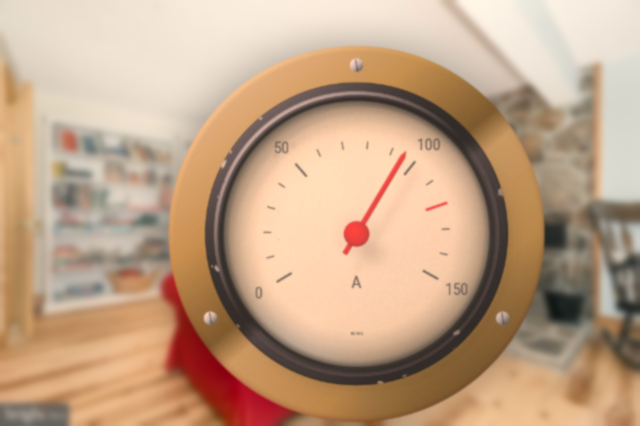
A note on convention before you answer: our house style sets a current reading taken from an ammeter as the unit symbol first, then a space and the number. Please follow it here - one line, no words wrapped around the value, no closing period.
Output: A 95
